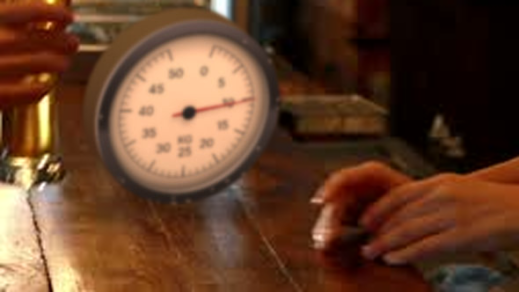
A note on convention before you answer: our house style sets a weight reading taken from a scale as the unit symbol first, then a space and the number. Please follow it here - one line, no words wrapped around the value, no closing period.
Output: kg 10
